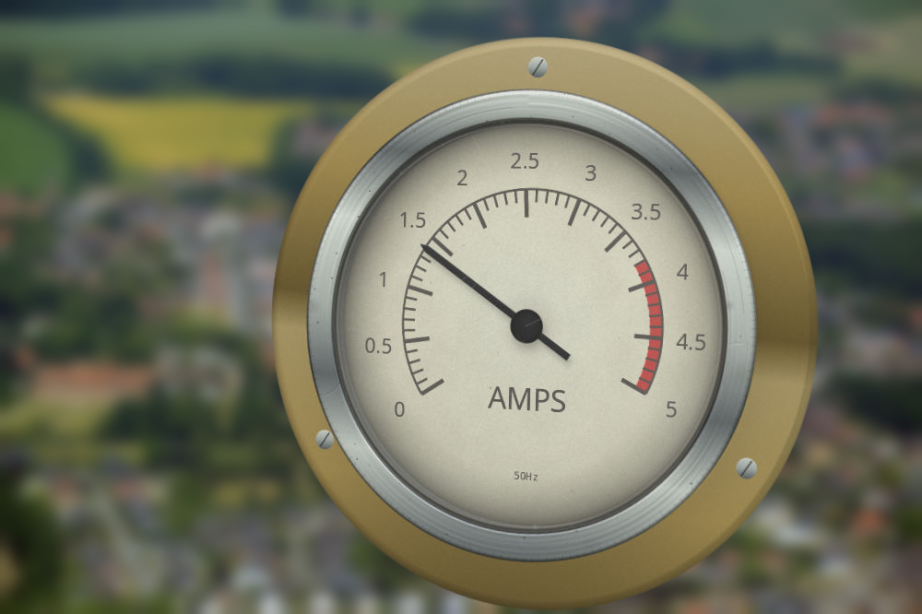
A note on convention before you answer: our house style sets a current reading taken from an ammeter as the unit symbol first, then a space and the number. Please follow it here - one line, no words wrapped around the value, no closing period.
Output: A 1.4
